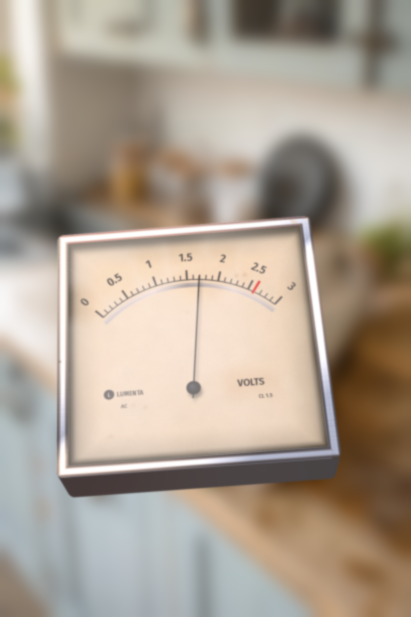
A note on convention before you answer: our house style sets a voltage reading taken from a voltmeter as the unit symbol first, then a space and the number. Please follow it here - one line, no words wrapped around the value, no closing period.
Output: V 1.7
